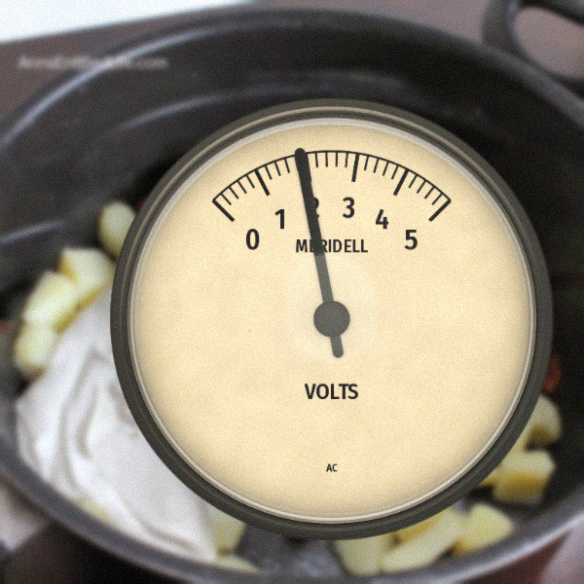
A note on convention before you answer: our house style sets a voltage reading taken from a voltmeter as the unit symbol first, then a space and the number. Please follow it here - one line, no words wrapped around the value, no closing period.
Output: V 1.9
